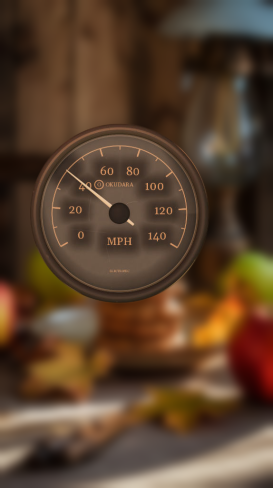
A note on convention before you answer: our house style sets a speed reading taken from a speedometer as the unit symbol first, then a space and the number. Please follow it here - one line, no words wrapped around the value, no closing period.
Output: mph 40
